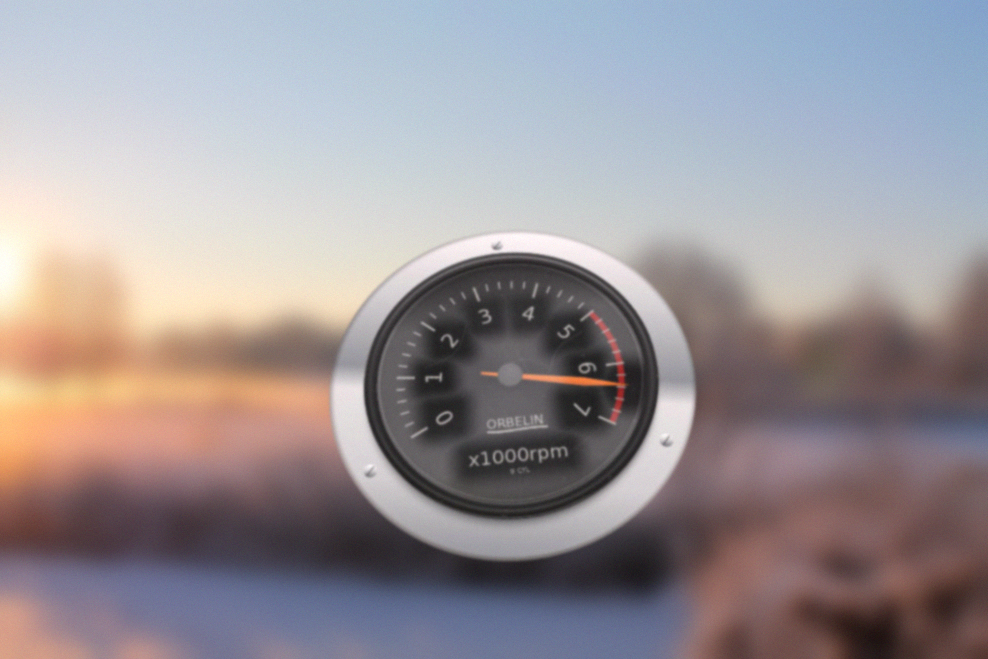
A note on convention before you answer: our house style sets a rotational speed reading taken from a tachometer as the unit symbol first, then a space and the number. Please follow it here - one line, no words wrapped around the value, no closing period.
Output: rpm 6400
